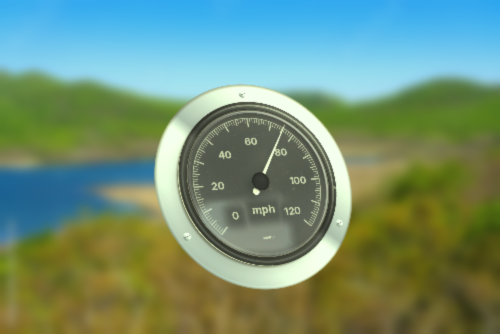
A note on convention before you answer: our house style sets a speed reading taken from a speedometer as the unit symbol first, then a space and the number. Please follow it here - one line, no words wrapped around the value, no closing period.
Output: mph 75
